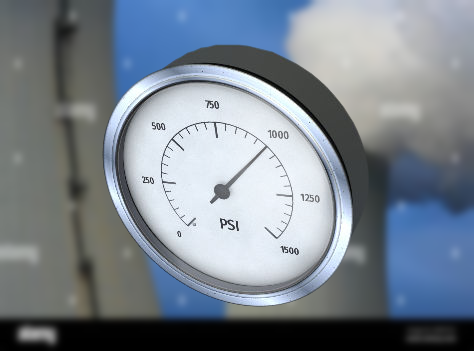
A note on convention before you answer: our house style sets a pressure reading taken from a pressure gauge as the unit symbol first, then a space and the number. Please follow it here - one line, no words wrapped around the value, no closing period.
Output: psi 1000
